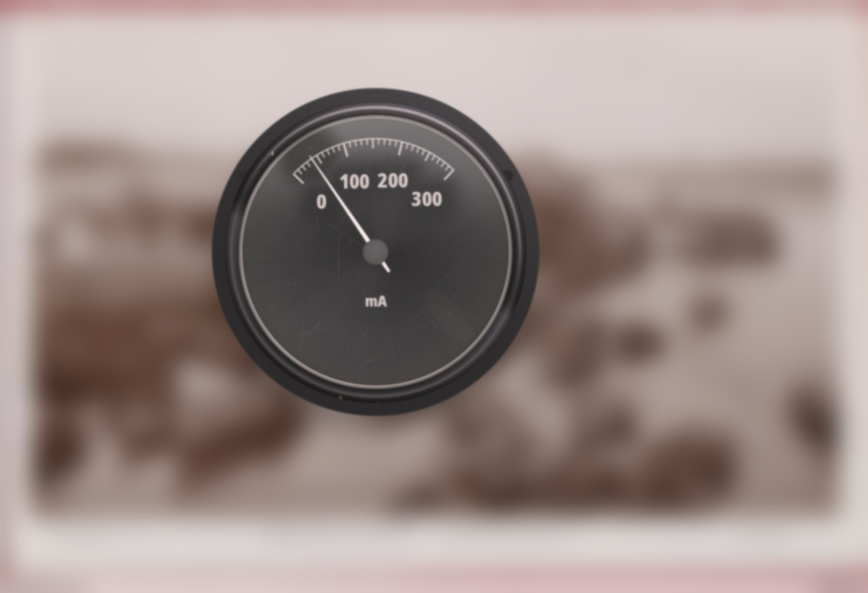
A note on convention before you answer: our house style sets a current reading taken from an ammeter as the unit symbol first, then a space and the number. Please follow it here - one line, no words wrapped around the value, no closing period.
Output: mA 40
